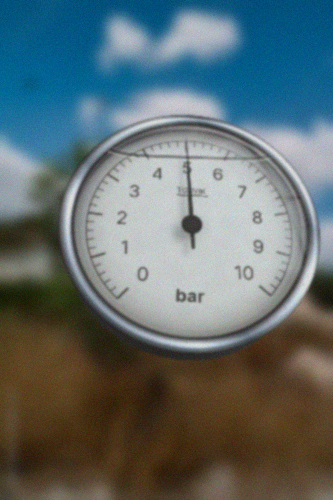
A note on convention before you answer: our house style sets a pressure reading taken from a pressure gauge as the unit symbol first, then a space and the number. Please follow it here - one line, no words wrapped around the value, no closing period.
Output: bar 5
